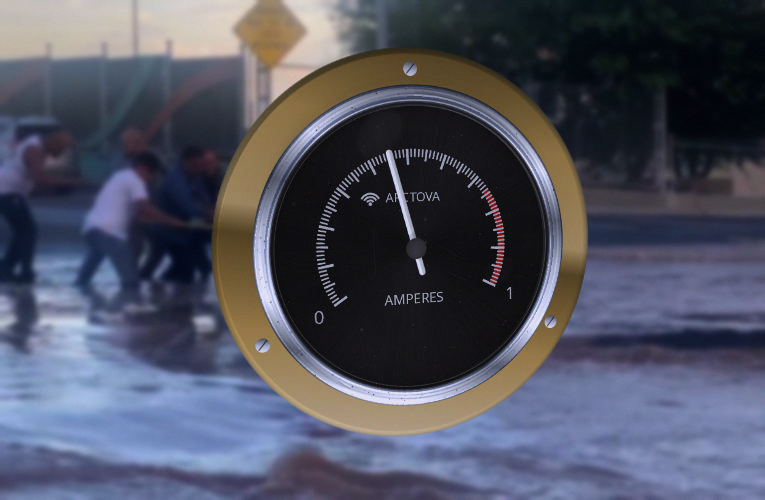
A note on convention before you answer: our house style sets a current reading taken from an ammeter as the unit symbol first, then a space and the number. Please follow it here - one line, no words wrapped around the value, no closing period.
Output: A 0.45
